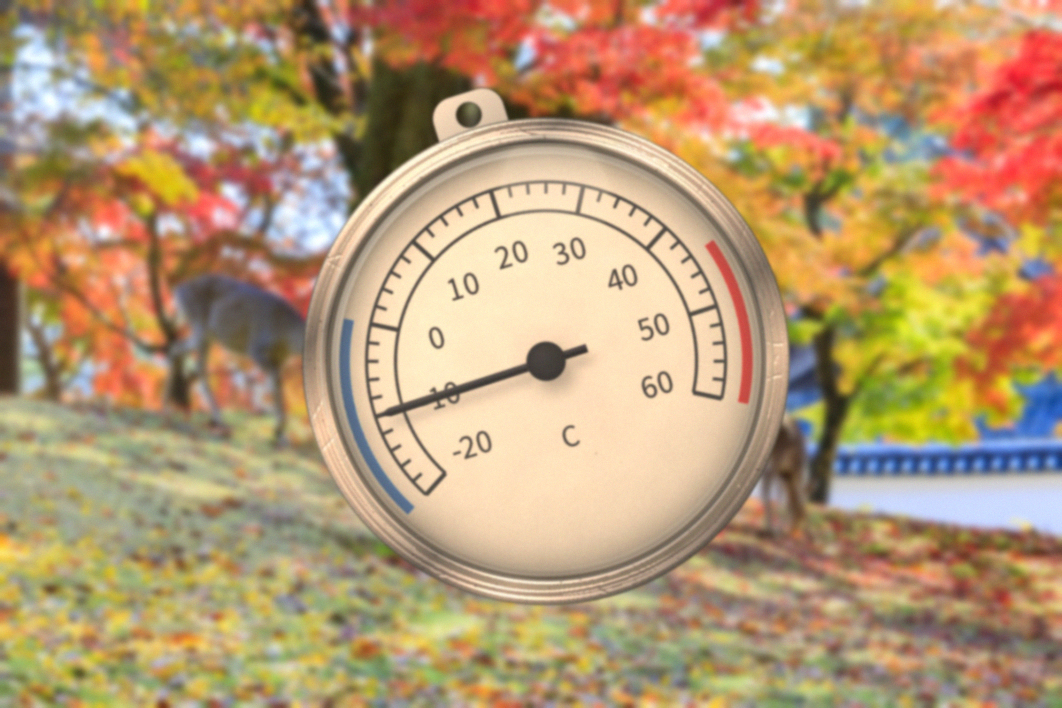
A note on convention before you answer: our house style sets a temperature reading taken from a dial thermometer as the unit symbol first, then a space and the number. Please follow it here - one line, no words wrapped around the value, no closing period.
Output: °C -10
